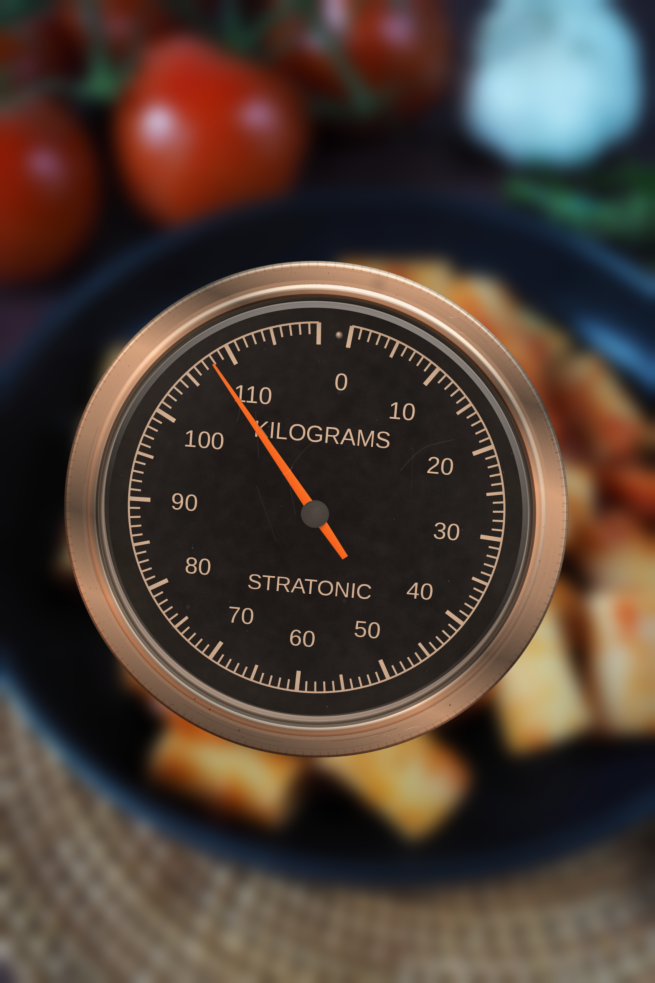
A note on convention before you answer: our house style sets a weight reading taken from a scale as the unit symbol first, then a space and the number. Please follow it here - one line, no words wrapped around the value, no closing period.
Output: kg 108
